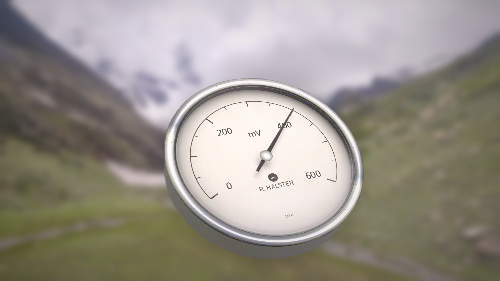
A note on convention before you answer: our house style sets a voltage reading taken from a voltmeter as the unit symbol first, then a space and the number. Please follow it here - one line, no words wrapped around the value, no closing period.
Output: mV 400
